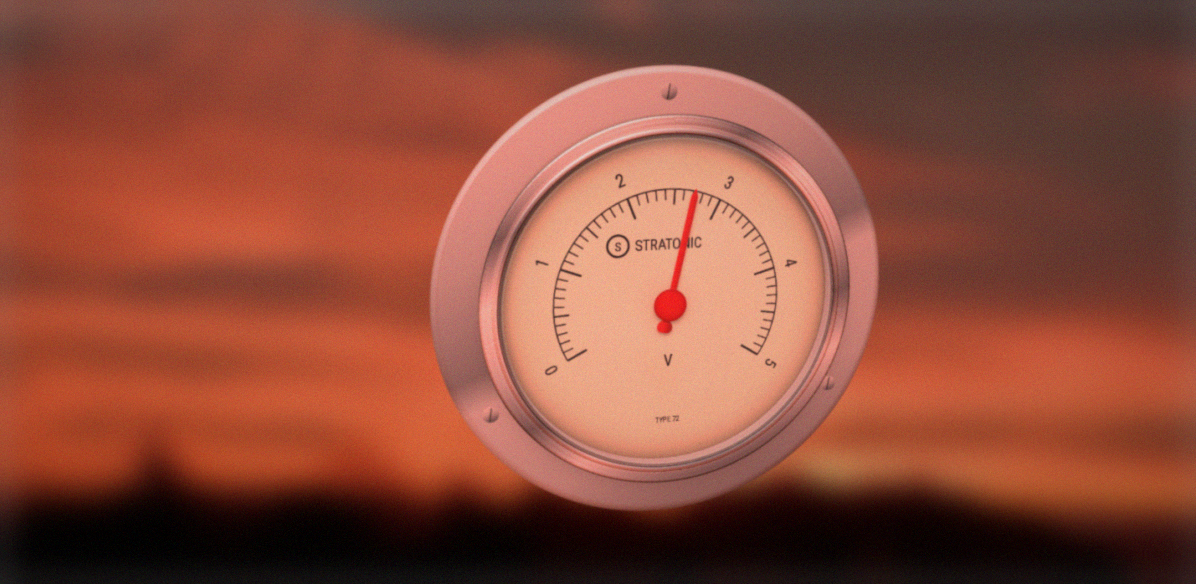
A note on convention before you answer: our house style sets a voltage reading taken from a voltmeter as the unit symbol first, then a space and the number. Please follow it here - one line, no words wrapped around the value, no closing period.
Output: V 2.7
